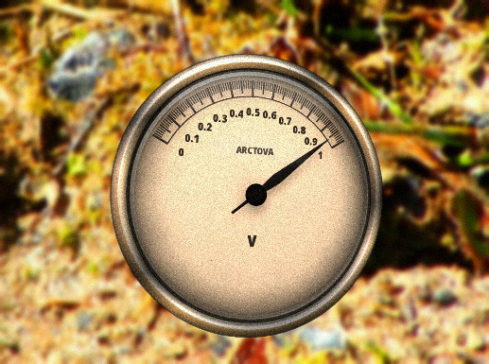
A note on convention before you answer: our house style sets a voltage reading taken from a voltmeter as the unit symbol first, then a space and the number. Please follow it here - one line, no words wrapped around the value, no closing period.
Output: V 0.95
